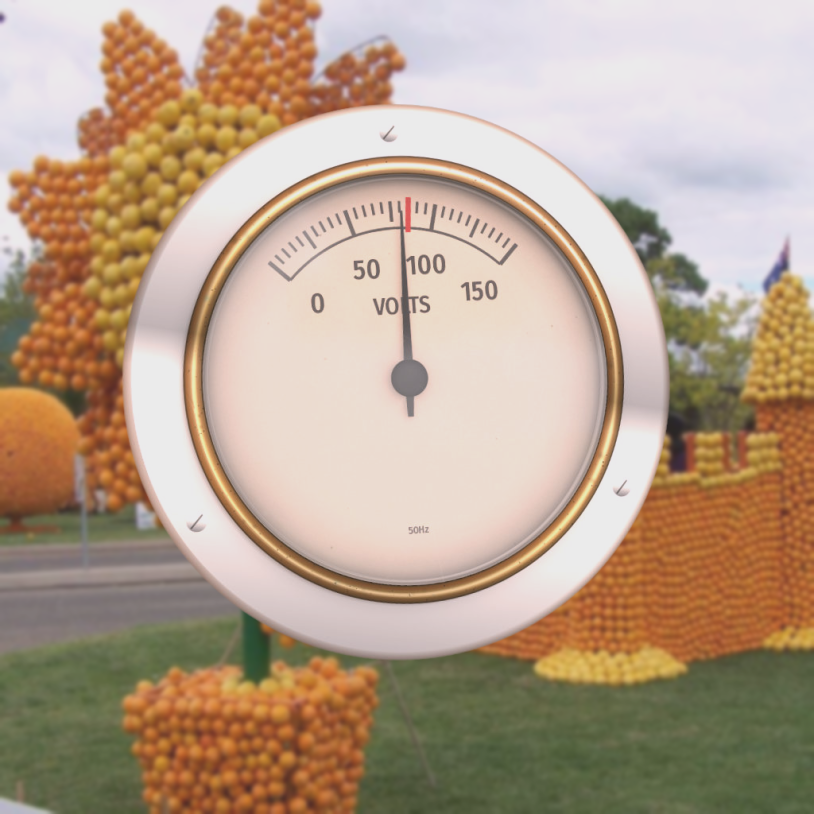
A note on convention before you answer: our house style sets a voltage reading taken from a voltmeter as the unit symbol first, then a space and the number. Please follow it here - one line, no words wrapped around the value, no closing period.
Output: V 80
